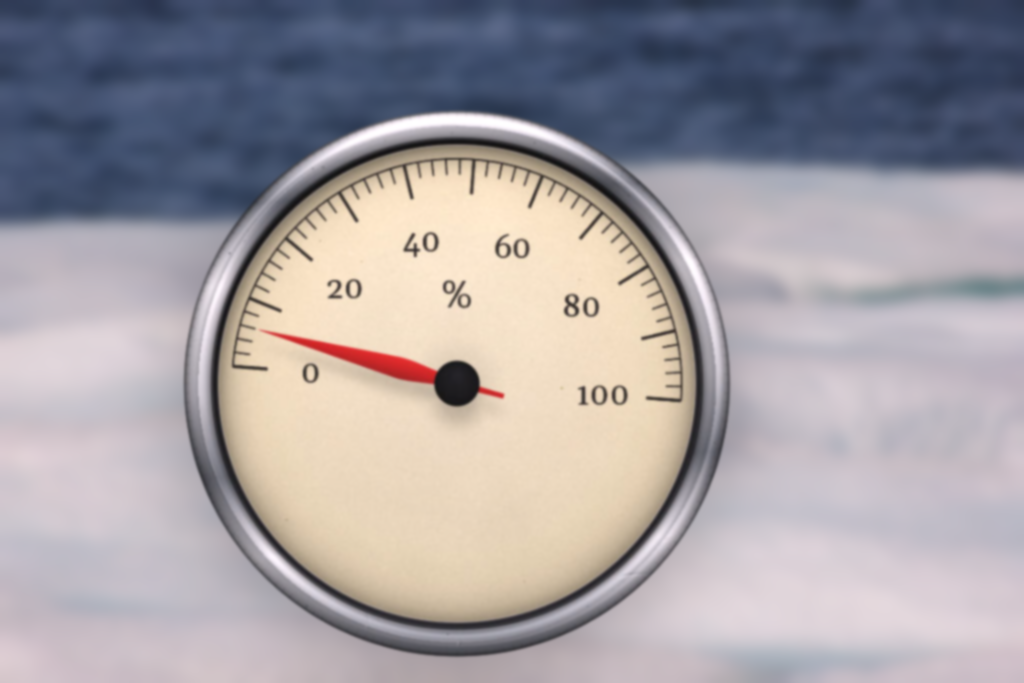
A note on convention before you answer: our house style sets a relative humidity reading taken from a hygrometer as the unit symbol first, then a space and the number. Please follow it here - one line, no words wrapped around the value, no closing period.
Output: % 6
